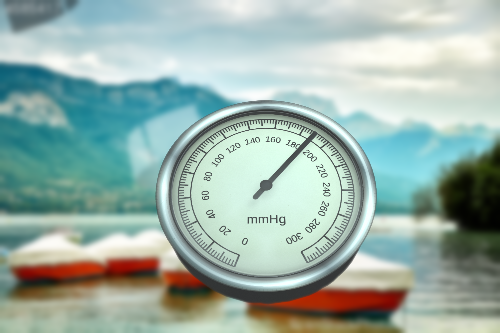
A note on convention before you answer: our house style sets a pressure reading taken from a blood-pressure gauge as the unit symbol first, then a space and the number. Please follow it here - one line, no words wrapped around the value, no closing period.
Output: mmHg 190
